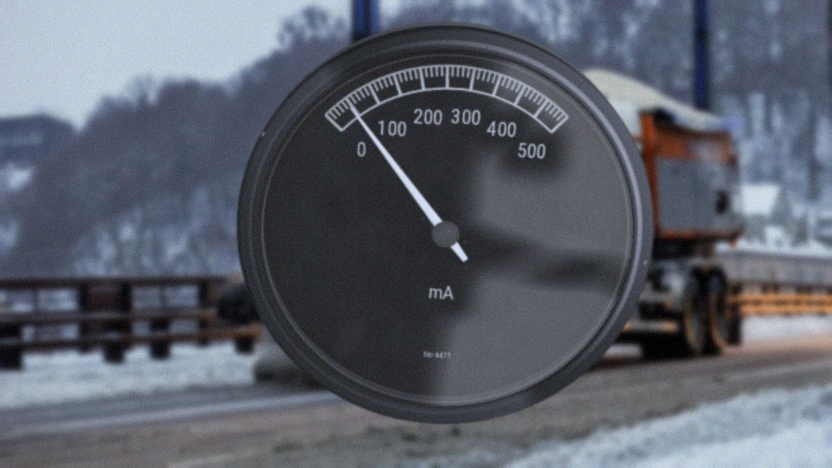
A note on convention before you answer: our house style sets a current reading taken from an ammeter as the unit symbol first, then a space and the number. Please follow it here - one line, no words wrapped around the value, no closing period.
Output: mA 50
